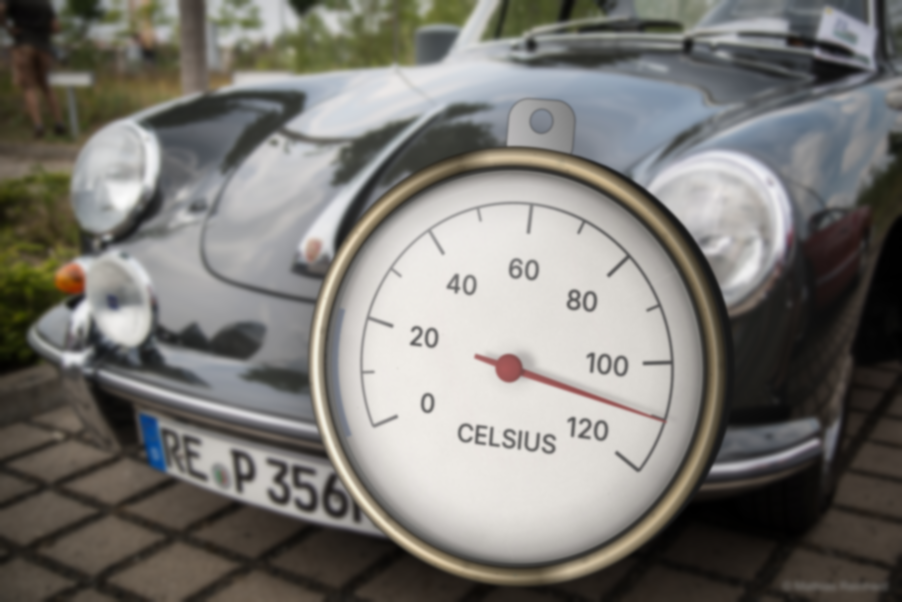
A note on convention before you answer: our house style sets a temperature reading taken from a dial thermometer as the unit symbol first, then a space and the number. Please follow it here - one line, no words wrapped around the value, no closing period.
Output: °C 110
